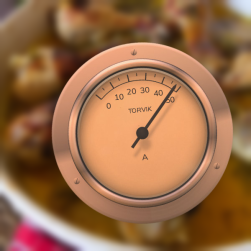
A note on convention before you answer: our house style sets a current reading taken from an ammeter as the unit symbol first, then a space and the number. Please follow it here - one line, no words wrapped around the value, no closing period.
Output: A 47.5
